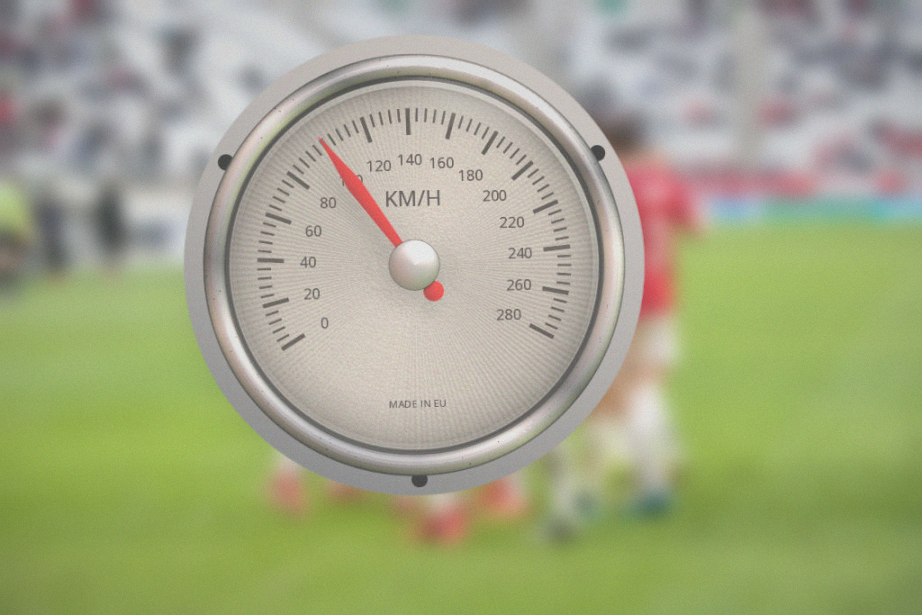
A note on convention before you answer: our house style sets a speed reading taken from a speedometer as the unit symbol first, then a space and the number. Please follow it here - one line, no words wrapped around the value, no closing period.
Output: km/h 100
